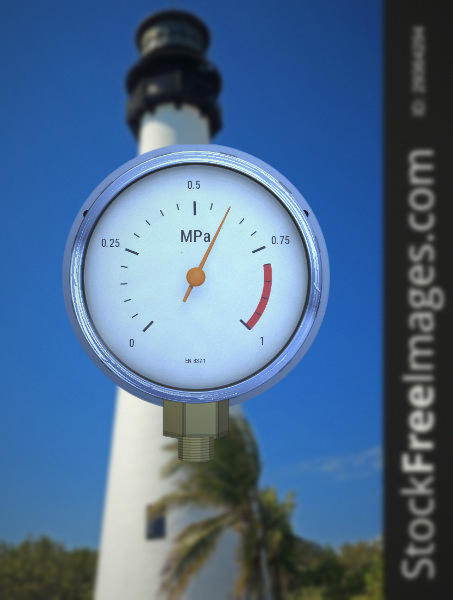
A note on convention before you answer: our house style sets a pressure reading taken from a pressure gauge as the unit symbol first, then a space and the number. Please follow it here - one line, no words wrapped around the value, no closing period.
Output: MPa 0.6
